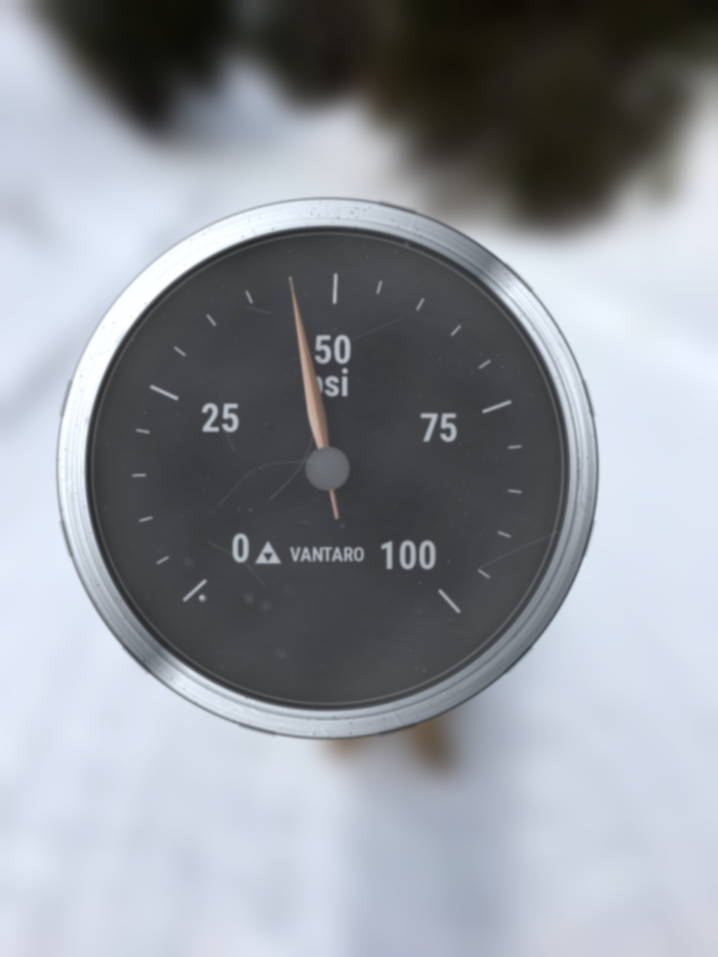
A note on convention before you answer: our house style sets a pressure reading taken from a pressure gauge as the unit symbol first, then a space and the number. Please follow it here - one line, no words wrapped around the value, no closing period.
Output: psi 45
